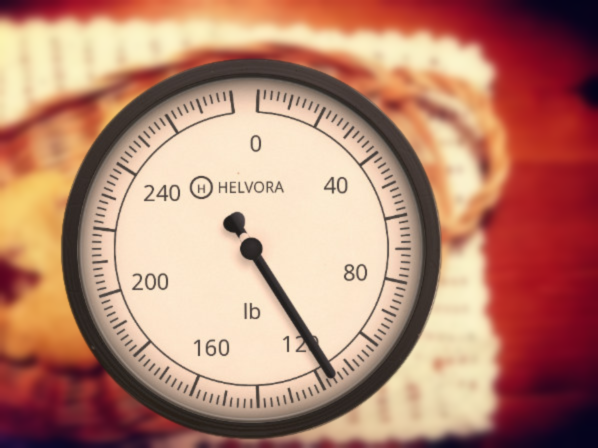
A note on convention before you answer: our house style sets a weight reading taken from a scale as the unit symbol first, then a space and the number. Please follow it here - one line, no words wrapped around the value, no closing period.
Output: lb 116
